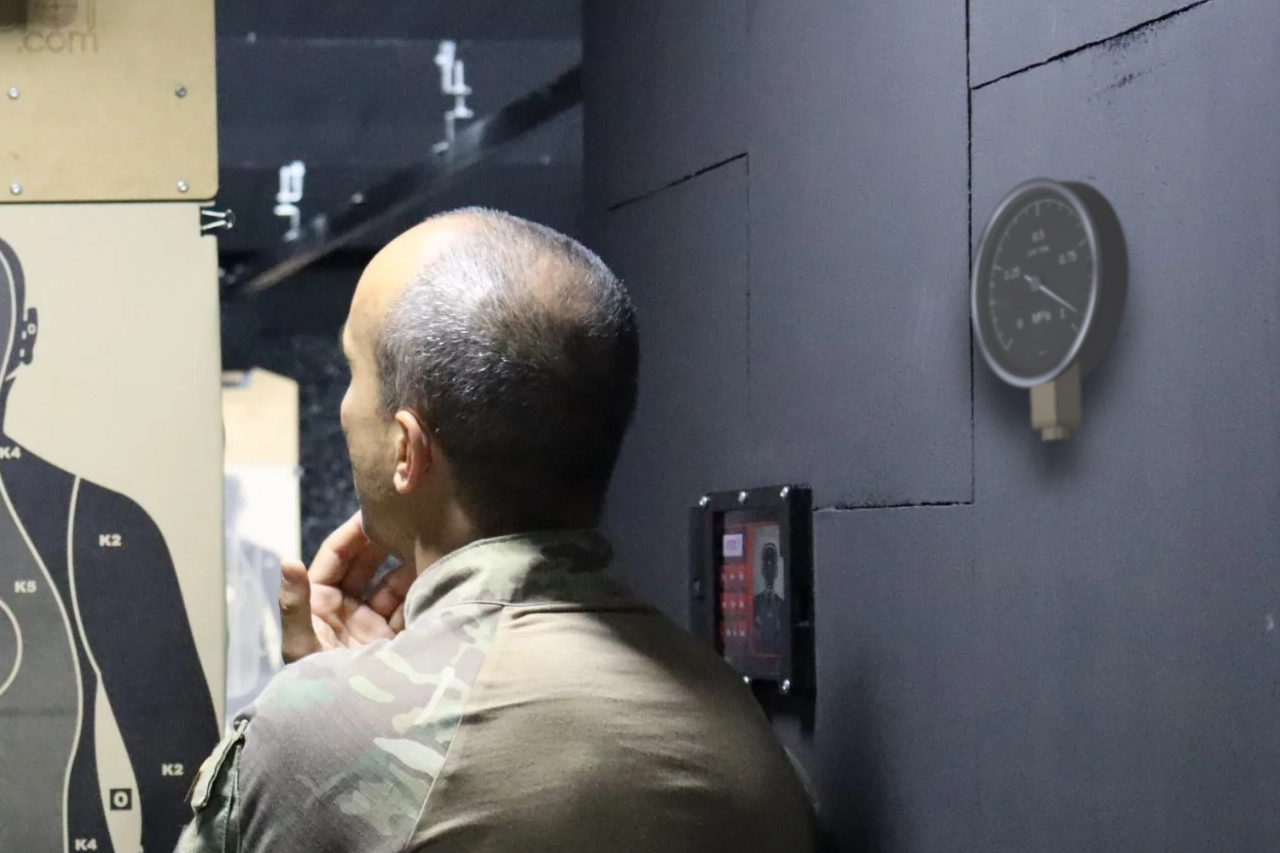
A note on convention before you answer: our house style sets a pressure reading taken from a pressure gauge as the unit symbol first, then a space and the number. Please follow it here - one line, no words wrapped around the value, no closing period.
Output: MPa 0.95
